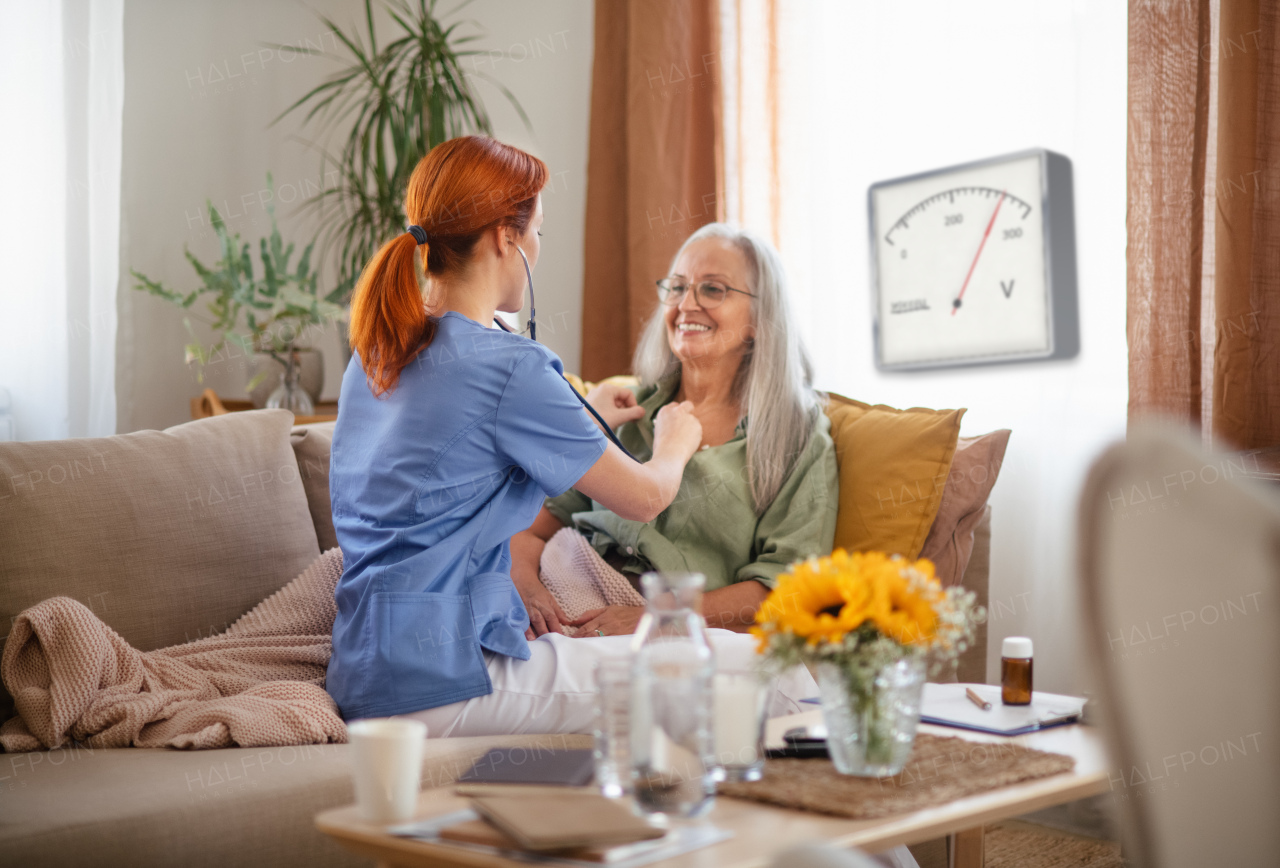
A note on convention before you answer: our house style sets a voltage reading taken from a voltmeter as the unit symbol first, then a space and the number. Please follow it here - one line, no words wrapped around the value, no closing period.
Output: V 270
